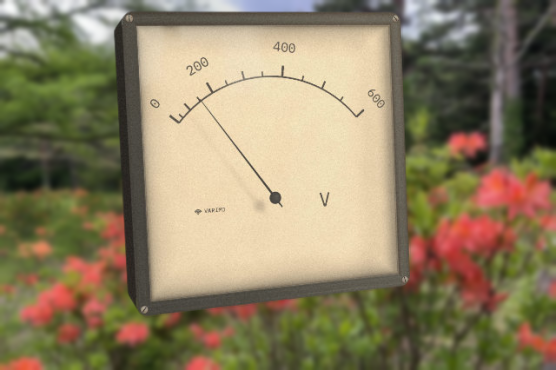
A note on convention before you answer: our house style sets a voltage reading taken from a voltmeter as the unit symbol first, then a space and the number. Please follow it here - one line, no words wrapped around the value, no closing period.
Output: V 150
